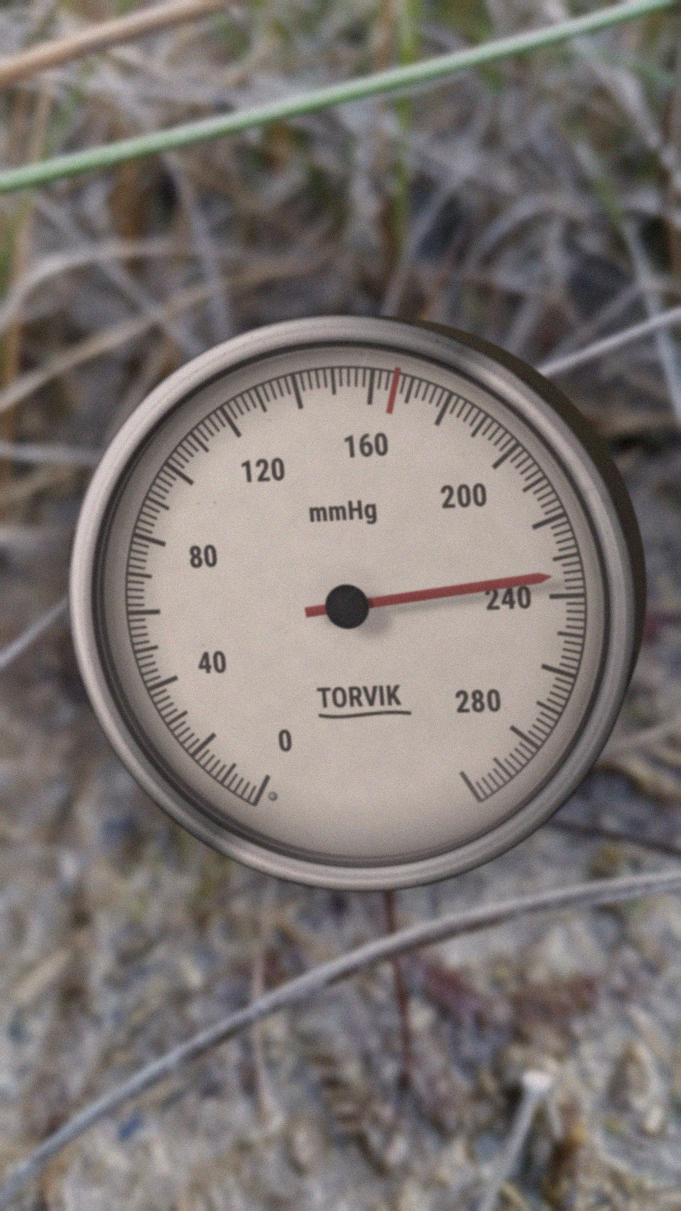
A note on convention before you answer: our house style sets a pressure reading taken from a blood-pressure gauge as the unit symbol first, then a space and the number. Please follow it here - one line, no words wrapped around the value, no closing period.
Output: mmHg 234
